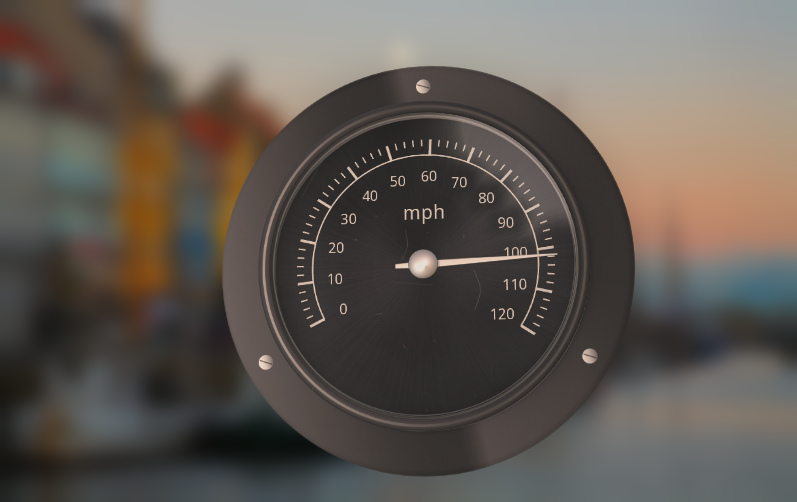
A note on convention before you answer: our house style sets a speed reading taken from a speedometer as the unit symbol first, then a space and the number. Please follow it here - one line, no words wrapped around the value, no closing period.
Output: mph 102
